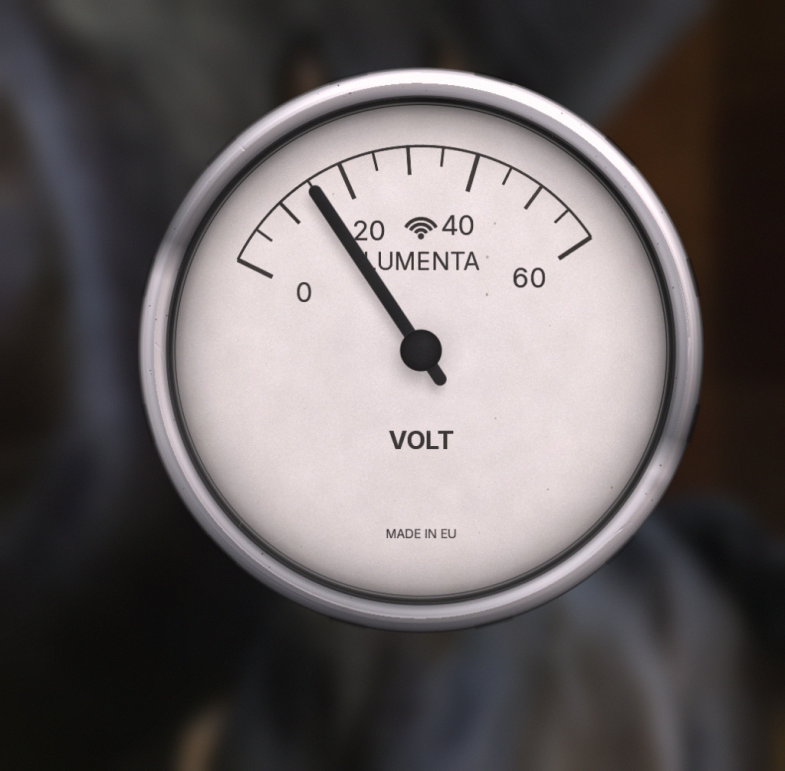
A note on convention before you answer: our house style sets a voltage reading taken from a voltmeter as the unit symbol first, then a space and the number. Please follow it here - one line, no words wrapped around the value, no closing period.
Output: V 15
